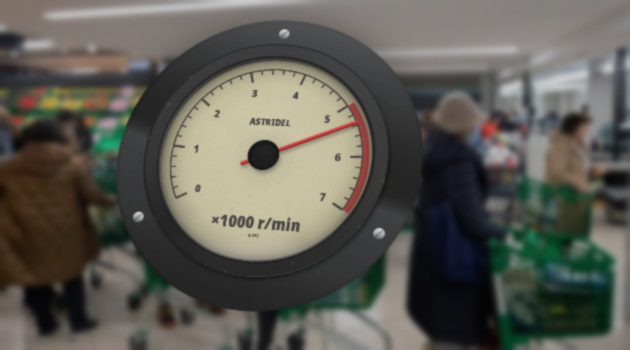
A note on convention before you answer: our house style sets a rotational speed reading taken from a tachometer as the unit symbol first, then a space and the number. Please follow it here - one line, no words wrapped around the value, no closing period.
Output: rpm 5400
